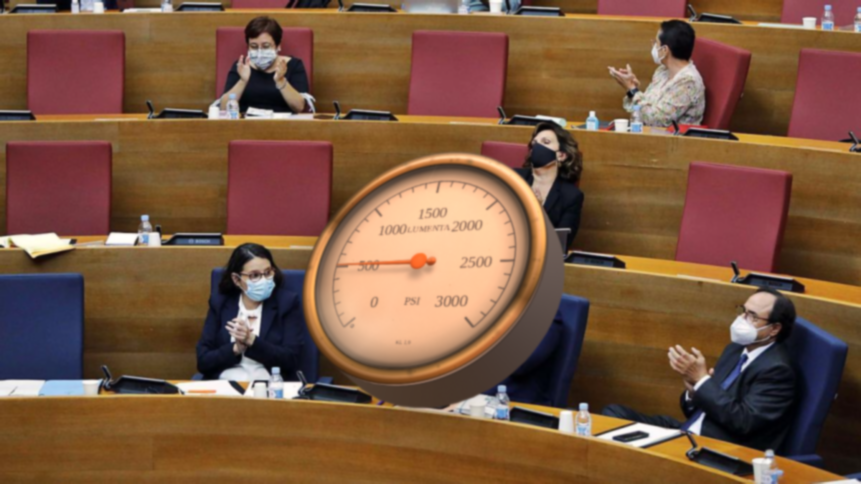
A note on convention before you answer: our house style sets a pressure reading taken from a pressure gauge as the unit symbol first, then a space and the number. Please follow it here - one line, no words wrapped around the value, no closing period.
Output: psi 500
